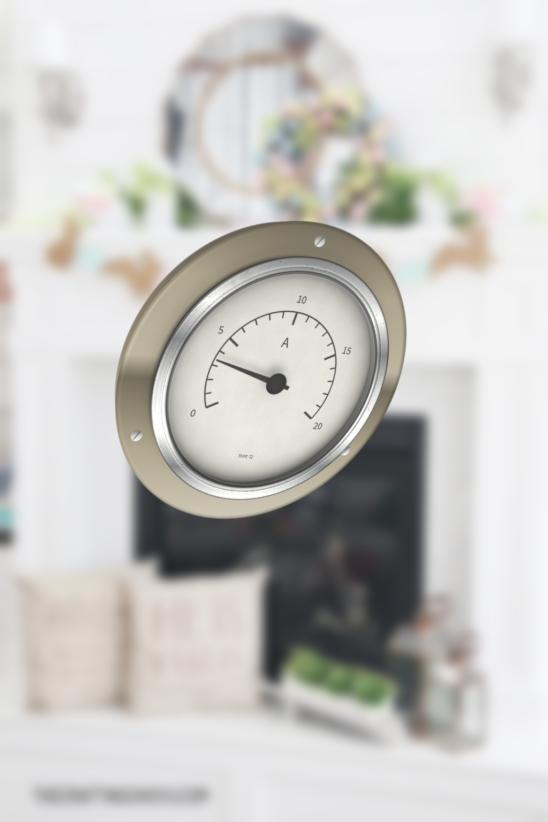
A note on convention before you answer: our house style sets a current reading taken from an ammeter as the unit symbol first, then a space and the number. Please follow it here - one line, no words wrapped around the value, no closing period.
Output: A 3.5
